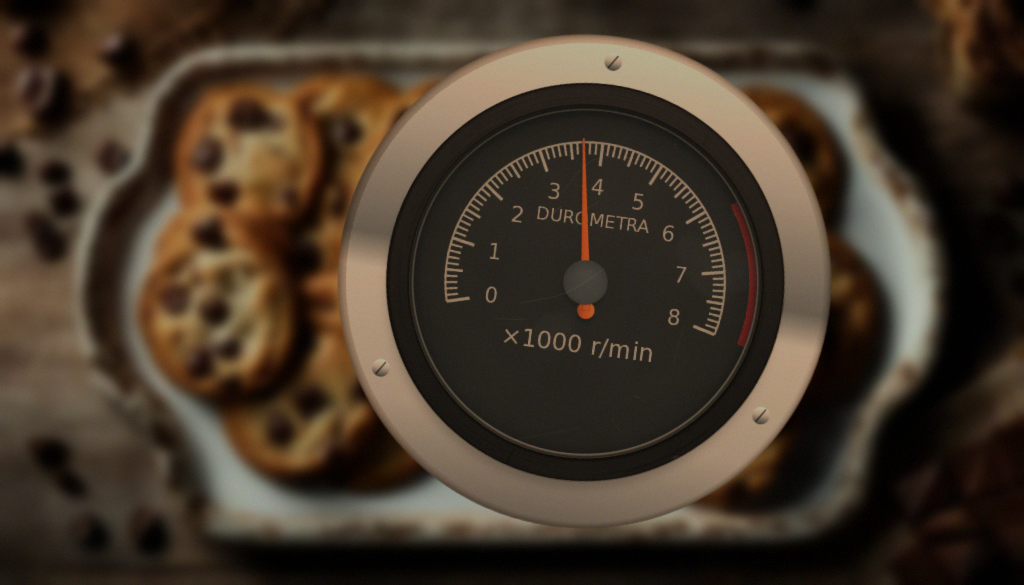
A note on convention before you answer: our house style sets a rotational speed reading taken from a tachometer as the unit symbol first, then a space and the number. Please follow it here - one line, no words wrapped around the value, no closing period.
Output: rpm 3700
